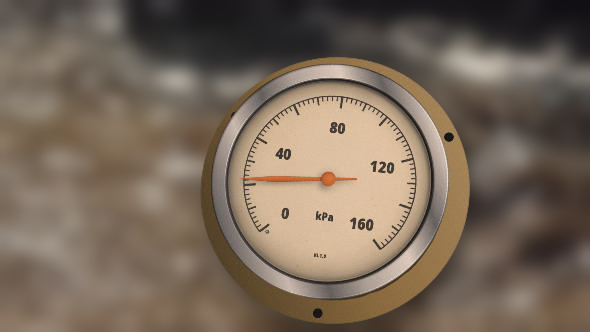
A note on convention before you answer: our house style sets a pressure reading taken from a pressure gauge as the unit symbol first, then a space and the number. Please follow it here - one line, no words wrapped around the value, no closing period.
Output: kPa 22
